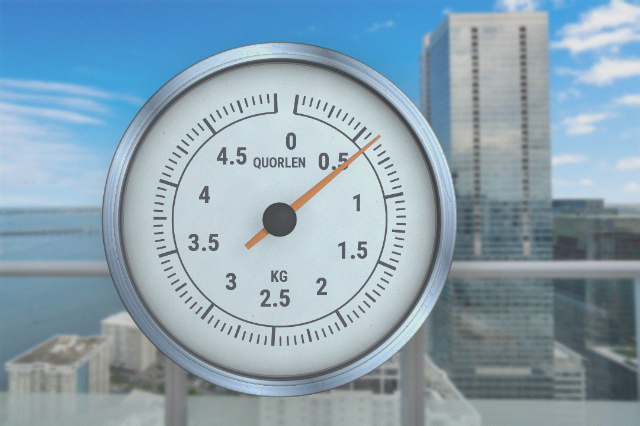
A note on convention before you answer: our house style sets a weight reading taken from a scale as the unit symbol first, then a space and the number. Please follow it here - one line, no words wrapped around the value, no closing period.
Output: kg 0.6
